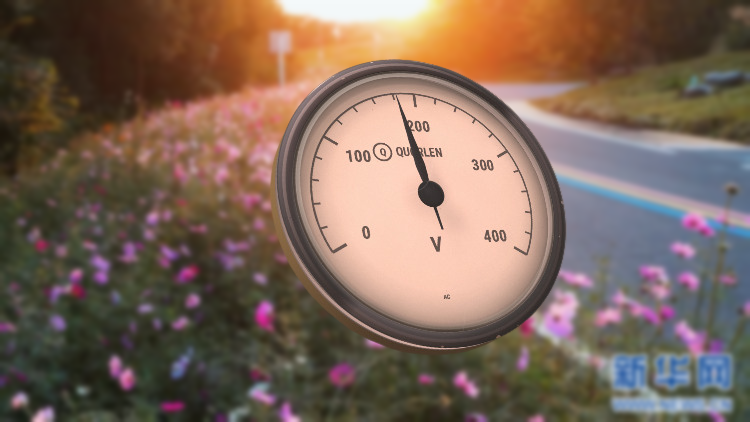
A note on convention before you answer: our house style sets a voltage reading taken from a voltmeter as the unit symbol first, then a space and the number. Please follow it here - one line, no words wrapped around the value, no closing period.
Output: V 180
